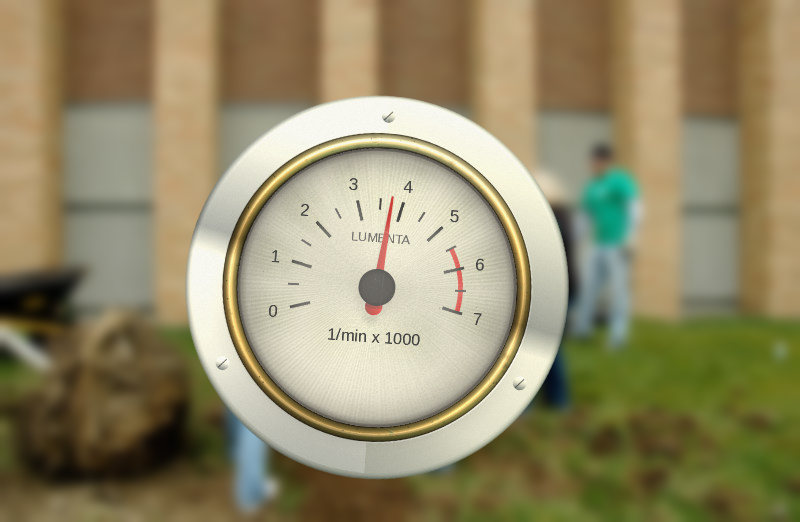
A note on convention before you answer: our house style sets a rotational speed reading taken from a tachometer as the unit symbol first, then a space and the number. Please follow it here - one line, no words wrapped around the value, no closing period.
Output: rpm 3750
